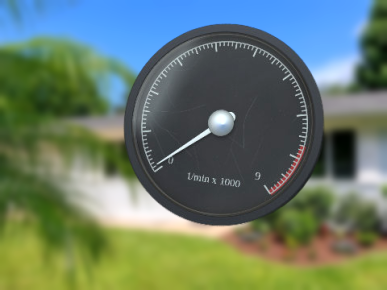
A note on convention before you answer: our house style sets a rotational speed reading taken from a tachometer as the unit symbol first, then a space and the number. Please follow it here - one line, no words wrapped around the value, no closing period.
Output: rpm 100
